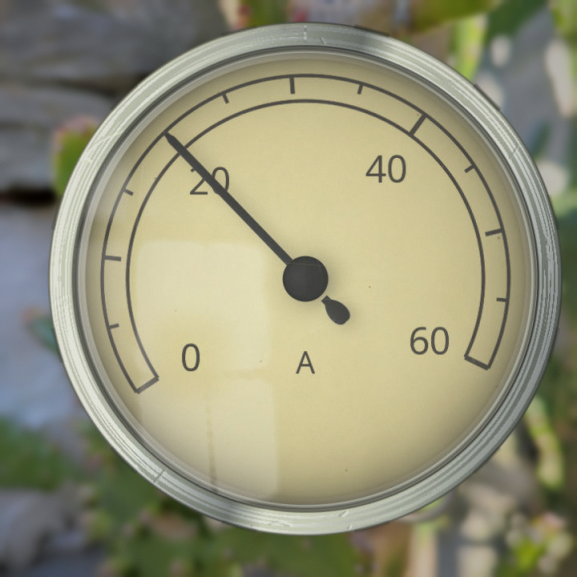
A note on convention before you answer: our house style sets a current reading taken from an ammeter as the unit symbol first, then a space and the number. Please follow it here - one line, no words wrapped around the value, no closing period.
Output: A 20
